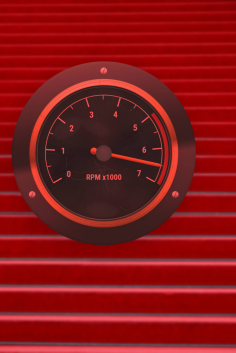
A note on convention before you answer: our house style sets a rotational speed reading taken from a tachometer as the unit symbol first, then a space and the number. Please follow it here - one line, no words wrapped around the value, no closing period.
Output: rpm 6500
